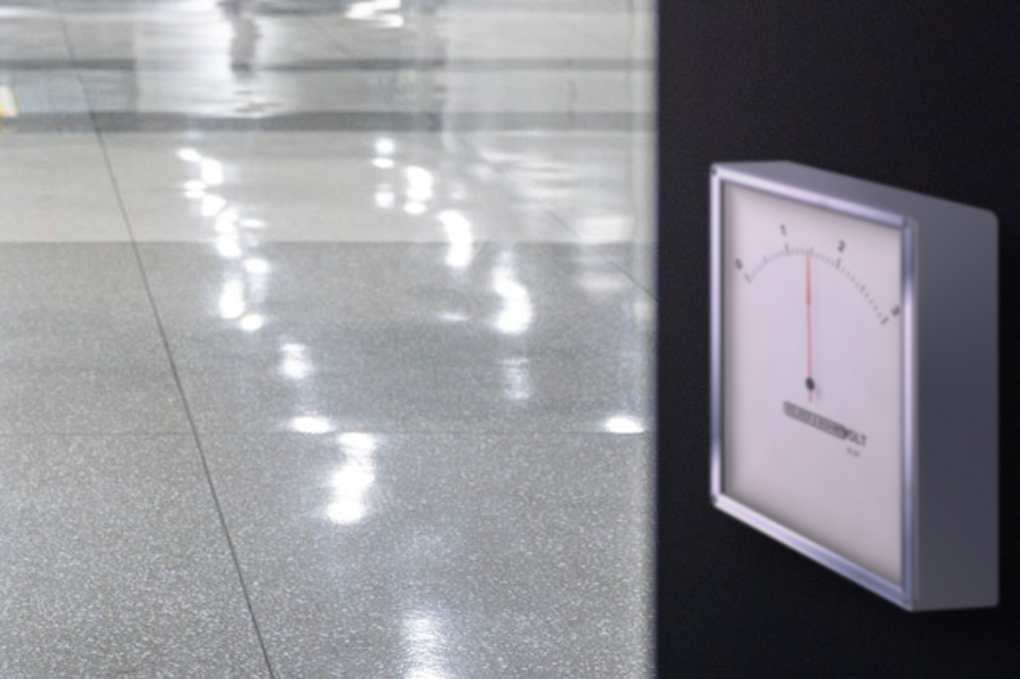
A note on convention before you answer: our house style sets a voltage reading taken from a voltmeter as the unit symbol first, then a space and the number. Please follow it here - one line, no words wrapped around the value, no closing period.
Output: V 1.5
